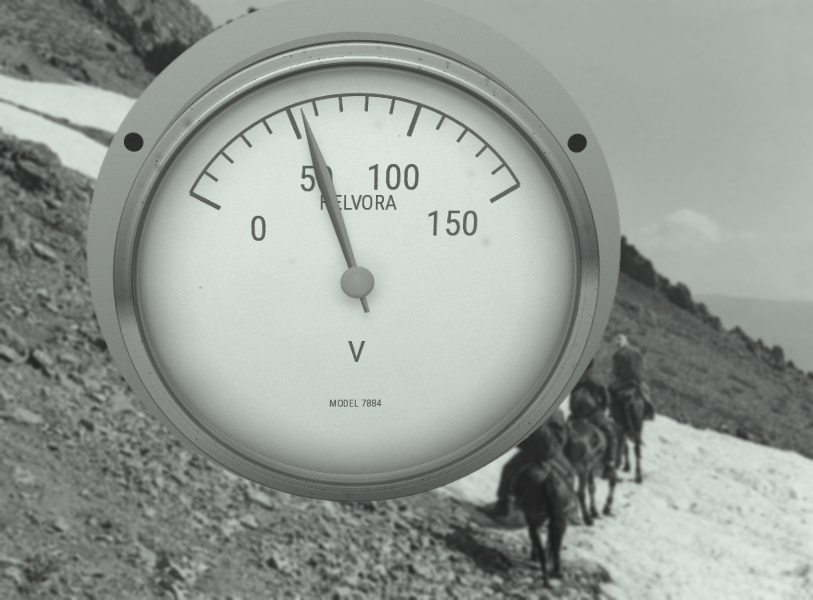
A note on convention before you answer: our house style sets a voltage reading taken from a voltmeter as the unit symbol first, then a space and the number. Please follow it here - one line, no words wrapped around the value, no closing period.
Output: V 55
